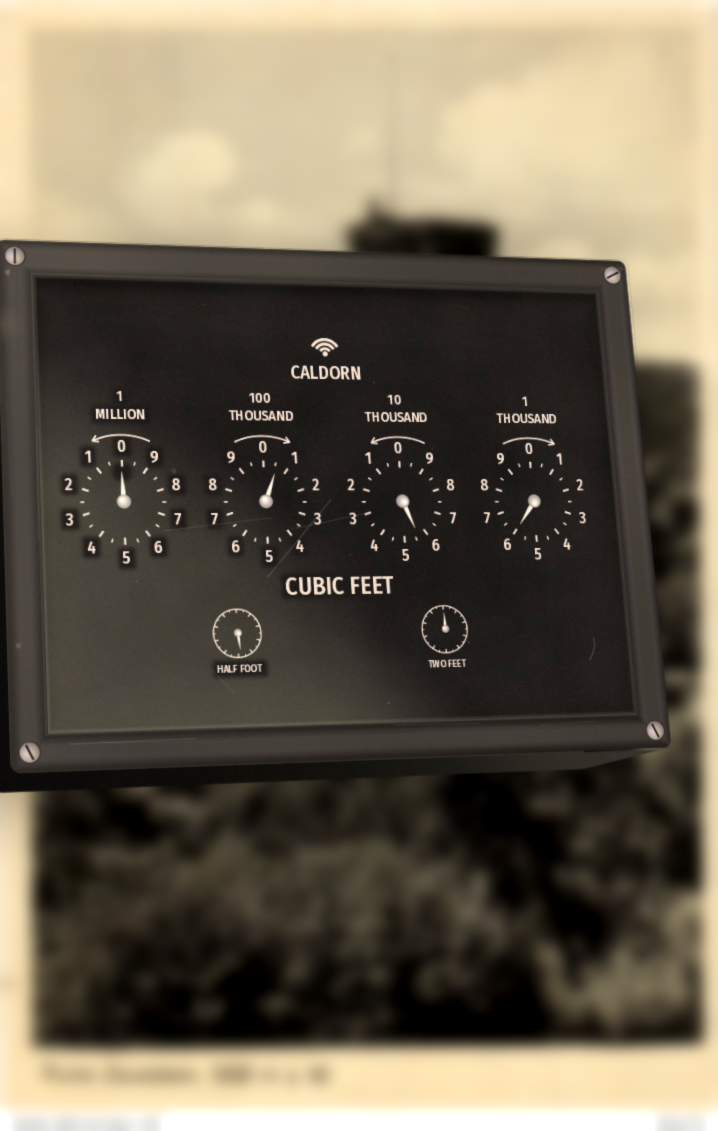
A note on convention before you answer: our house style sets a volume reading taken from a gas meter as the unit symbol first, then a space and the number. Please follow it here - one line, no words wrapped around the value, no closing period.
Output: ft³ 5600
